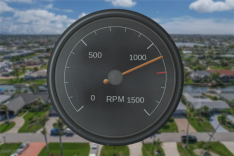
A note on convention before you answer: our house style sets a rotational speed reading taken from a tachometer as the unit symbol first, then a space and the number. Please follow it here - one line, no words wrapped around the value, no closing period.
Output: rpm 1100
